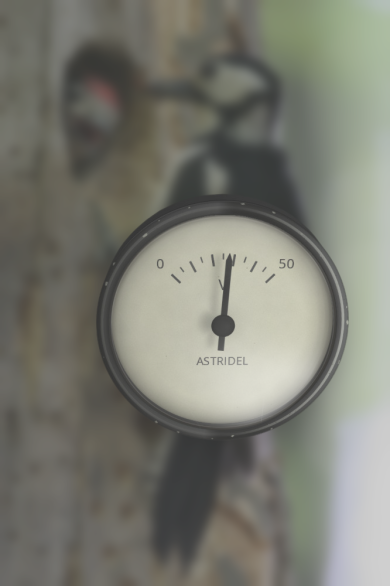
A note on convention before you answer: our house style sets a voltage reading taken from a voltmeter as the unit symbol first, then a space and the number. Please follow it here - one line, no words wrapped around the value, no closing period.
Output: V 27.5
